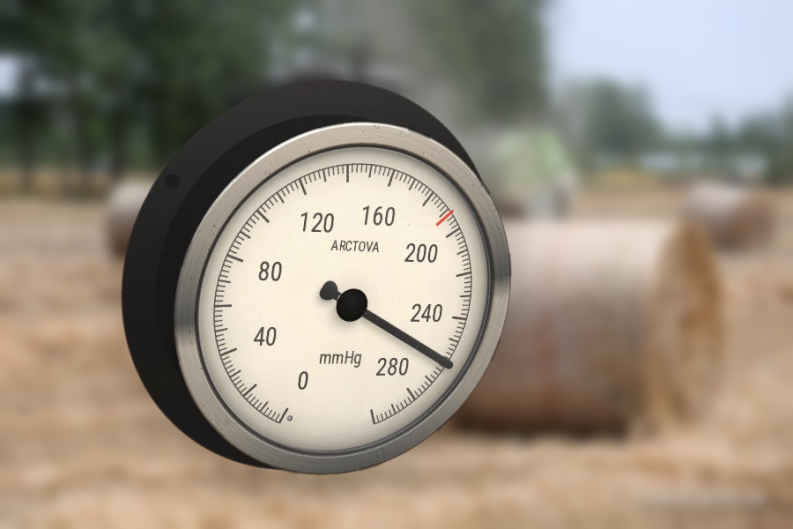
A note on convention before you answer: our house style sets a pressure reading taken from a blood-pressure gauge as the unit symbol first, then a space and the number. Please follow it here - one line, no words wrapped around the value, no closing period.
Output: mmHg 260
